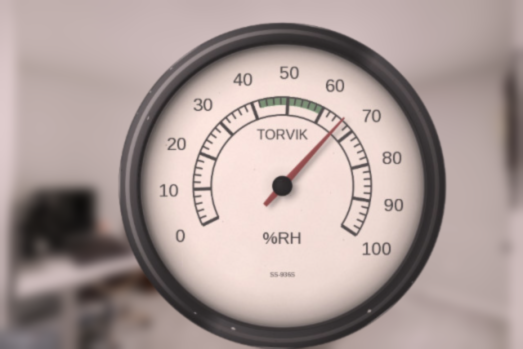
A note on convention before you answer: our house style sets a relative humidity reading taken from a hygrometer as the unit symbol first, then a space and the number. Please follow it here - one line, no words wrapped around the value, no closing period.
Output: % 66
